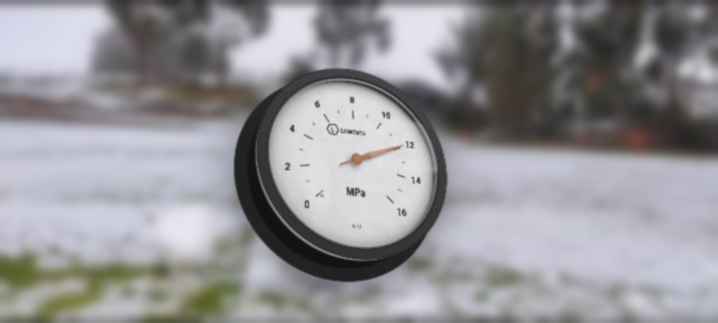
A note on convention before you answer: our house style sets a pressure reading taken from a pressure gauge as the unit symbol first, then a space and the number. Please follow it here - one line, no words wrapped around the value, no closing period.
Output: MPa 12
